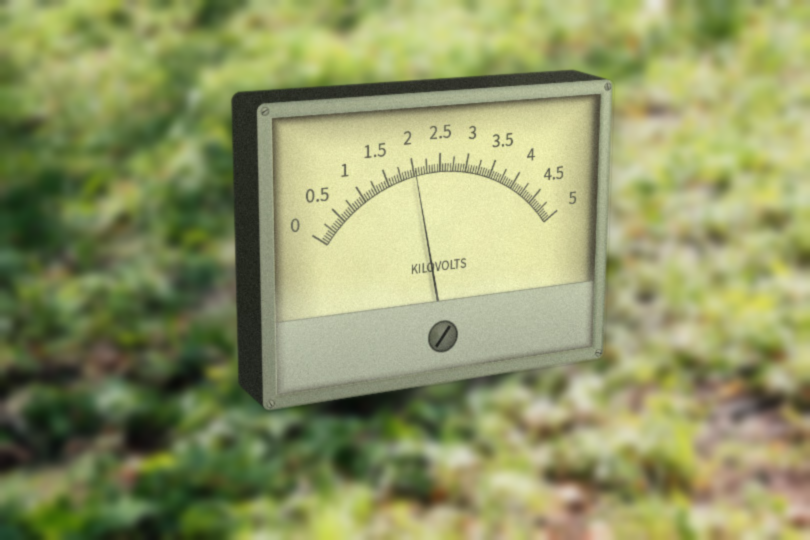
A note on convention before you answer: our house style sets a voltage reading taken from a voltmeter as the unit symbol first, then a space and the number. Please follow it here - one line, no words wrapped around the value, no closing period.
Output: kV 2
